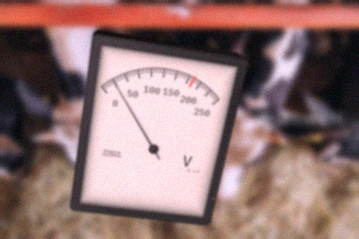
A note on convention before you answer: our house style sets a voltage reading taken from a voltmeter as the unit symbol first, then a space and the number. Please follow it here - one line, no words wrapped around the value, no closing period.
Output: V 25
